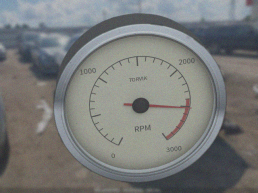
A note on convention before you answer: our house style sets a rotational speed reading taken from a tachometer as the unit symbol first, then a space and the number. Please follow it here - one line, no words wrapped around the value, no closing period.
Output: rpm 2500
